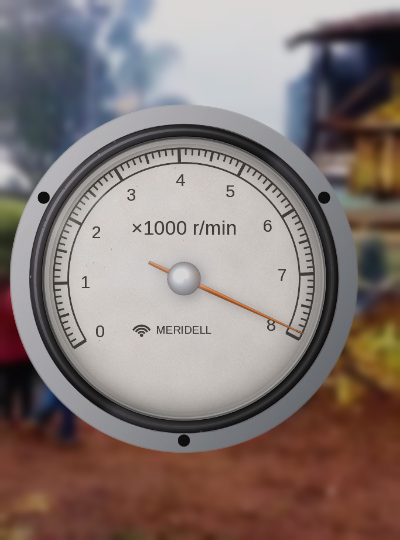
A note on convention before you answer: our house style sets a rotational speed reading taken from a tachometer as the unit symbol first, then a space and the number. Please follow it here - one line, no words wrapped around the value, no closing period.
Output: rpm 7900
